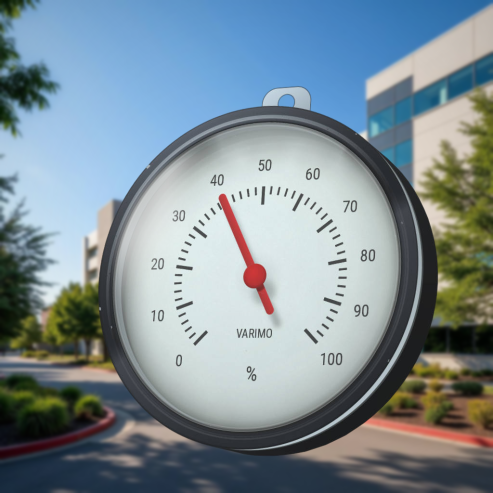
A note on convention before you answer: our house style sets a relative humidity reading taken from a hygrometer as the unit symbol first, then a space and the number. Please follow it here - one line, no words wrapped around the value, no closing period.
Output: % 40
